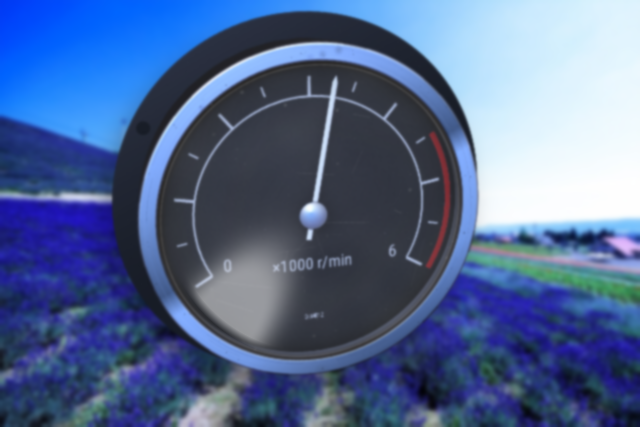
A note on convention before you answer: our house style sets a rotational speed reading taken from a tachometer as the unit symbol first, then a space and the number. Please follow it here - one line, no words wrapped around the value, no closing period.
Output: rpm 3250
